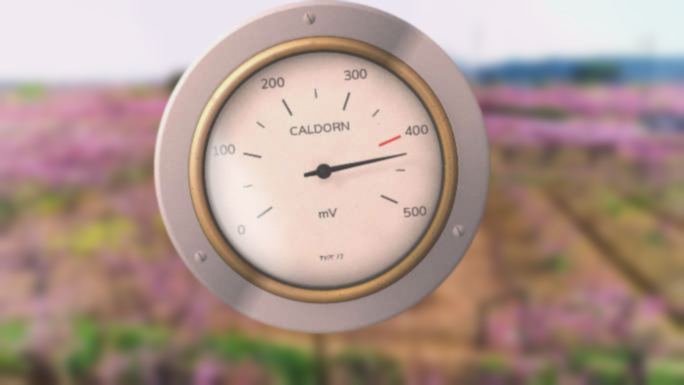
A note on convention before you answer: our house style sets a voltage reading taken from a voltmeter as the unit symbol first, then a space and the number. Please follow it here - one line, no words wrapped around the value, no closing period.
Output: mV 425
